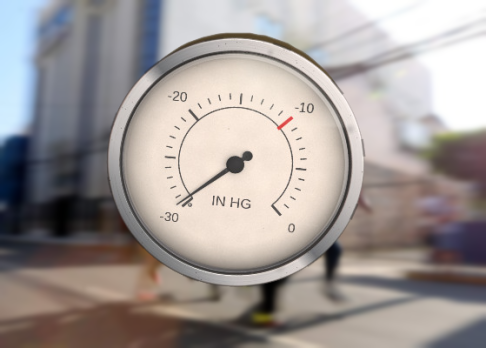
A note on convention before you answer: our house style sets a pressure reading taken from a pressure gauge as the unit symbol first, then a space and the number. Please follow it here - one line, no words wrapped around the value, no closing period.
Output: inHg -29.5
